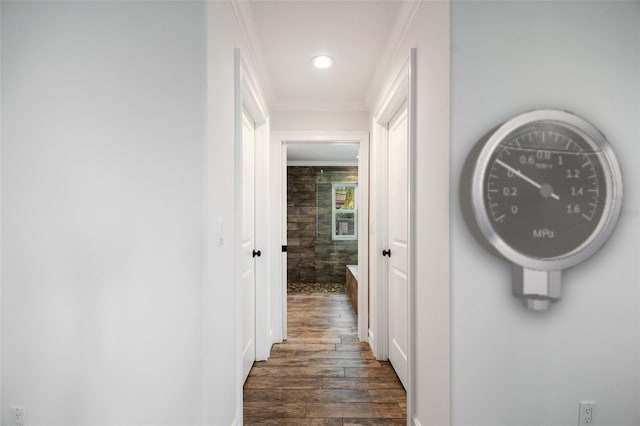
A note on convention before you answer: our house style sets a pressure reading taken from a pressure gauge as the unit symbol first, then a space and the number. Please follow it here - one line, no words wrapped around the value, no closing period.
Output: MPa 0.4
